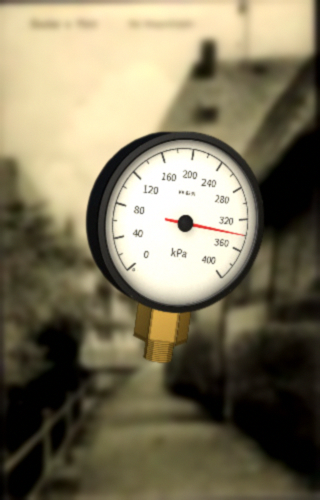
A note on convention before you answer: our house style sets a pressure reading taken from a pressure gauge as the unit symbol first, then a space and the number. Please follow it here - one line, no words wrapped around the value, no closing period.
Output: kPa 340
